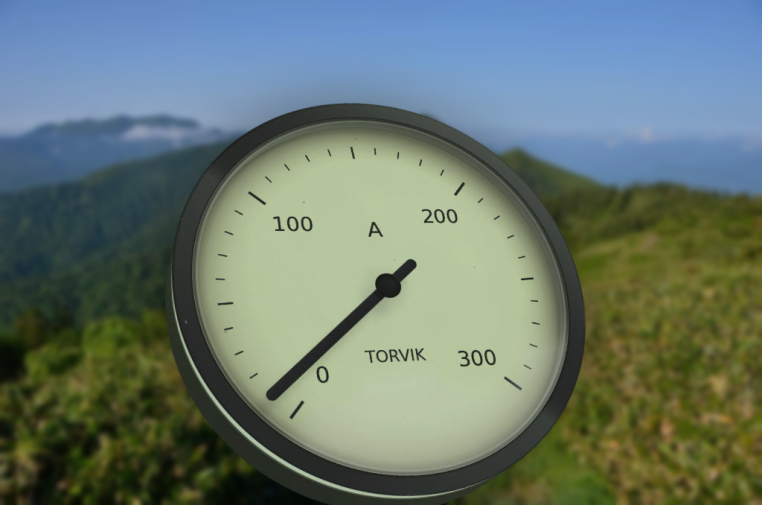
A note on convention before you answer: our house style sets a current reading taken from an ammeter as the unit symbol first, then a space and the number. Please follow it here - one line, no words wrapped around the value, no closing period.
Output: A 10
